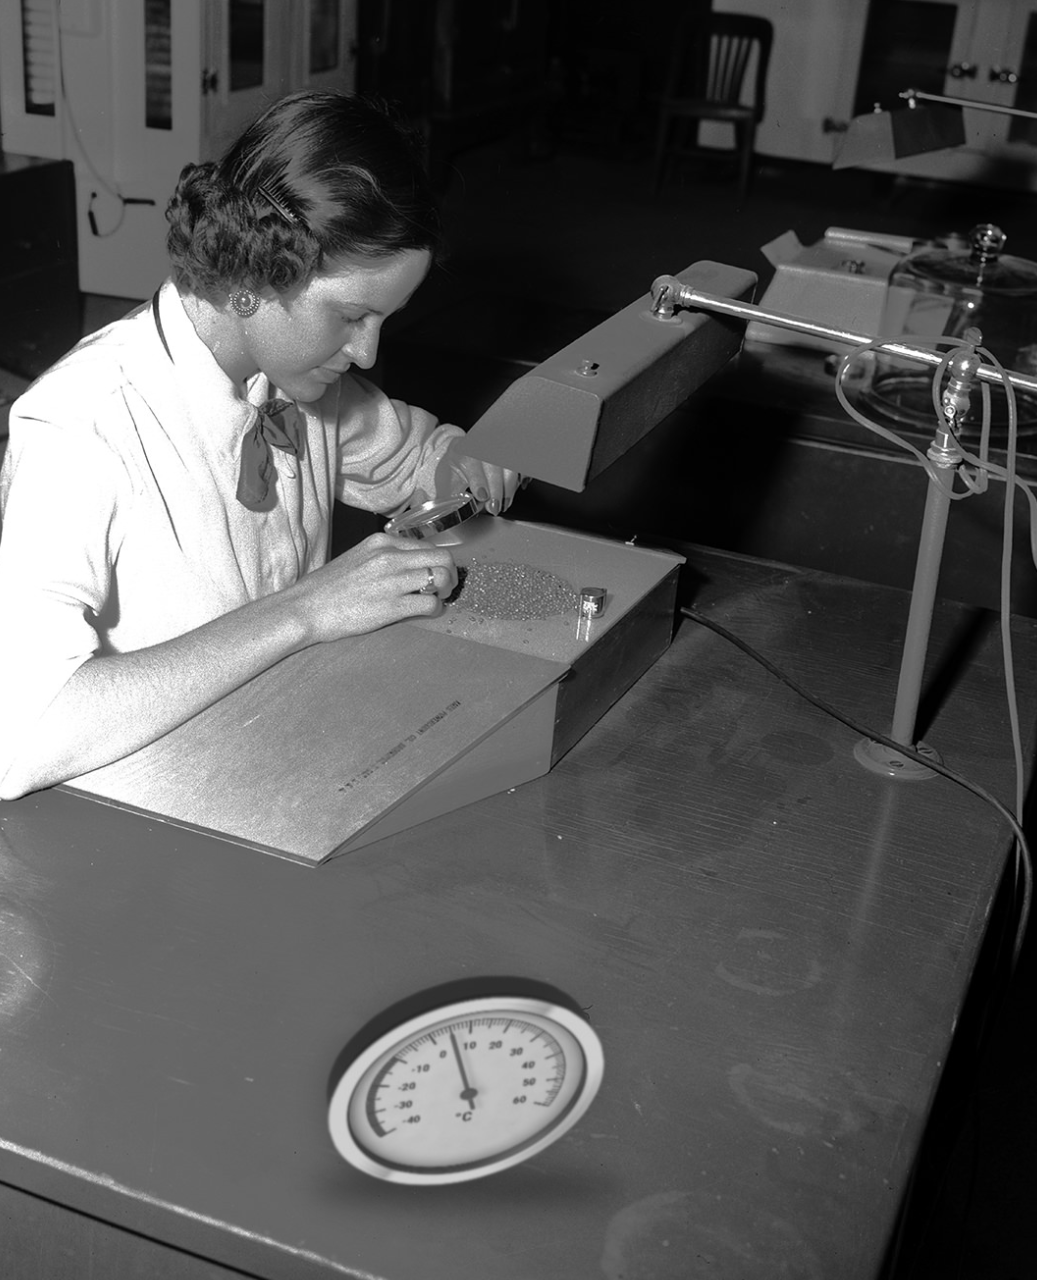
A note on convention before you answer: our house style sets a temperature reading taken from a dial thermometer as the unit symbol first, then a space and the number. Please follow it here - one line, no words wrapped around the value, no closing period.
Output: °C 5
